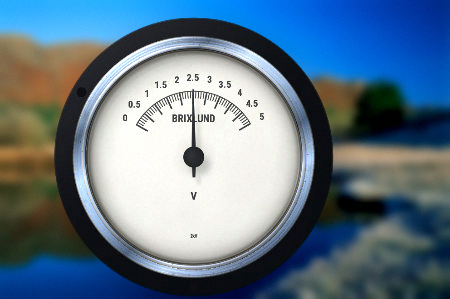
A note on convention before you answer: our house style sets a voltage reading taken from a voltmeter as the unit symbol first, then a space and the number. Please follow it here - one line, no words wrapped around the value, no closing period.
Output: V 2.5
